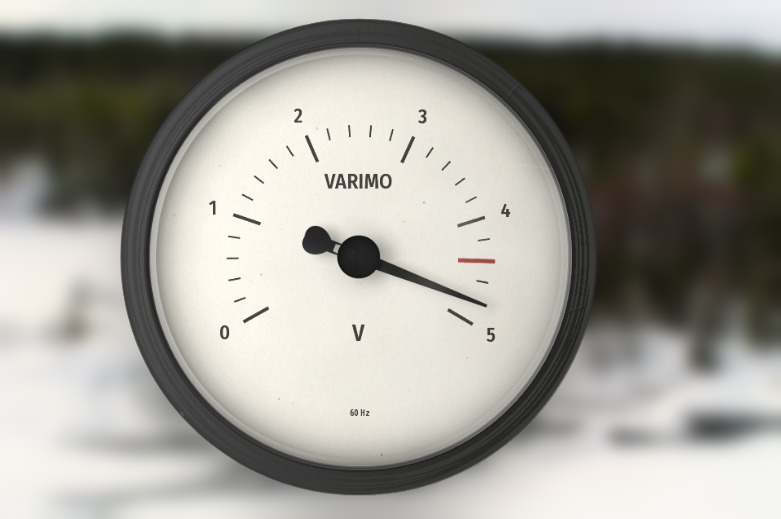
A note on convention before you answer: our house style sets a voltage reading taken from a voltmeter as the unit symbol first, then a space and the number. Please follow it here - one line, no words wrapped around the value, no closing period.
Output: V 4.8
